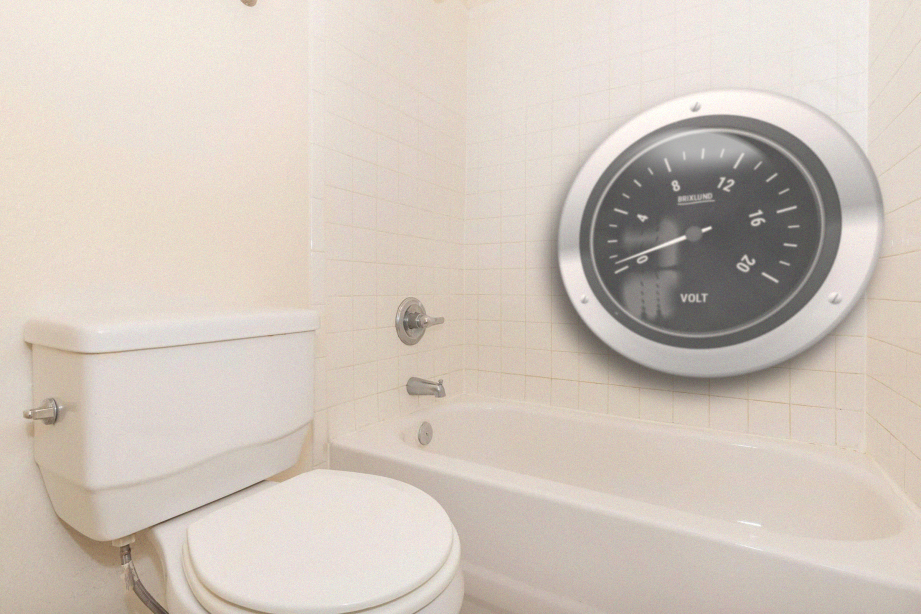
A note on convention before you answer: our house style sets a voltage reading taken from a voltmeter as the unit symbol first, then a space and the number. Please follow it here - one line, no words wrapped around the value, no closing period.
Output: V 0.5
